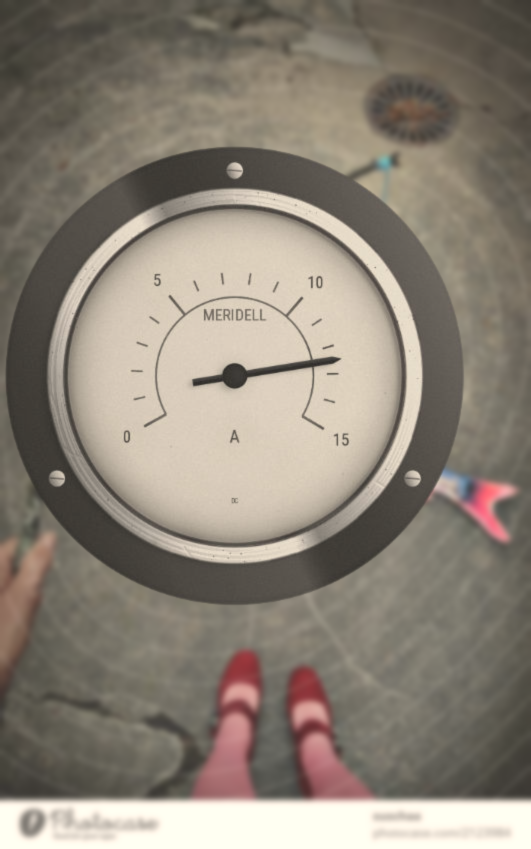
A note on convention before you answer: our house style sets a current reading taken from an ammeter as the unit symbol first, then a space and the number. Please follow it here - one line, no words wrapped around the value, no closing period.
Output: A 12.5
